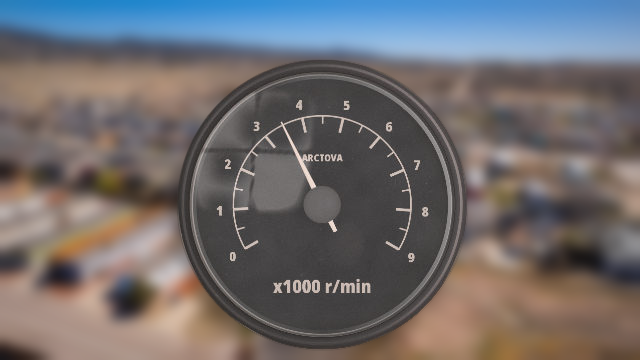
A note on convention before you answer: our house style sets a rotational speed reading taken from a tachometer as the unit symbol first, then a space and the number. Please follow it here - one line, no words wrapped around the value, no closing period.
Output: rpm 3500
